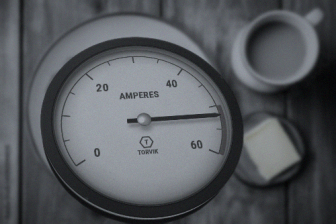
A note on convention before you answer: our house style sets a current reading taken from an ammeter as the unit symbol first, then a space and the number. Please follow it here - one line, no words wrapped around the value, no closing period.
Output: A 52.5
